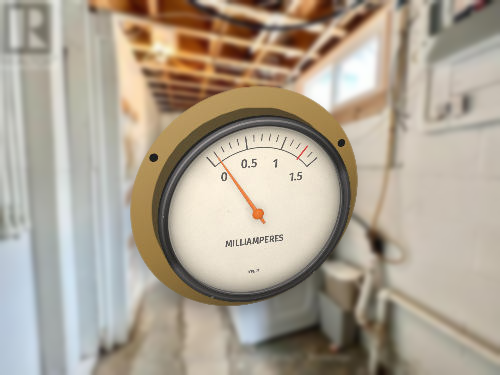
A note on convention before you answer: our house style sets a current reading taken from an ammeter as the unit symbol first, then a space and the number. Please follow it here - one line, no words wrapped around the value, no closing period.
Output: mA 0.1
